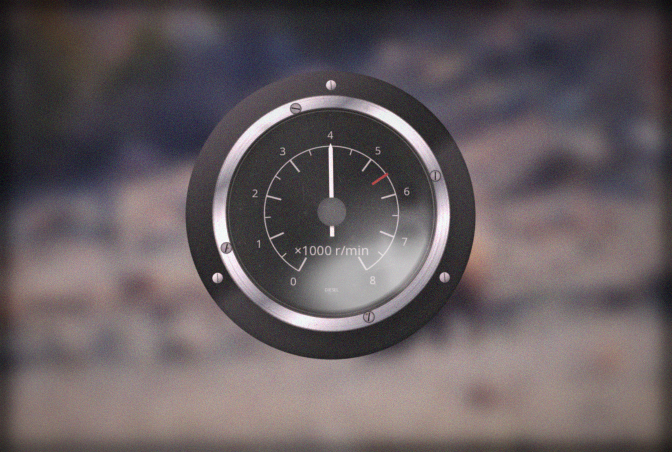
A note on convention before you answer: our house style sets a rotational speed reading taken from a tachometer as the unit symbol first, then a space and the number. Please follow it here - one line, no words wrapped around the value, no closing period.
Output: rpm 4000
